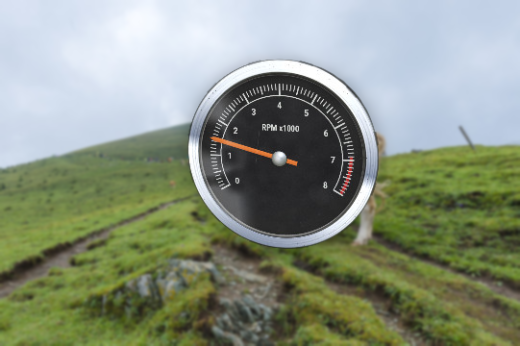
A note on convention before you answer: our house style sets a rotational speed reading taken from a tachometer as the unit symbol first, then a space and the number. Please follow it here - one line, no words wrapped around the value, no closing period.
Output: rpm 1500
